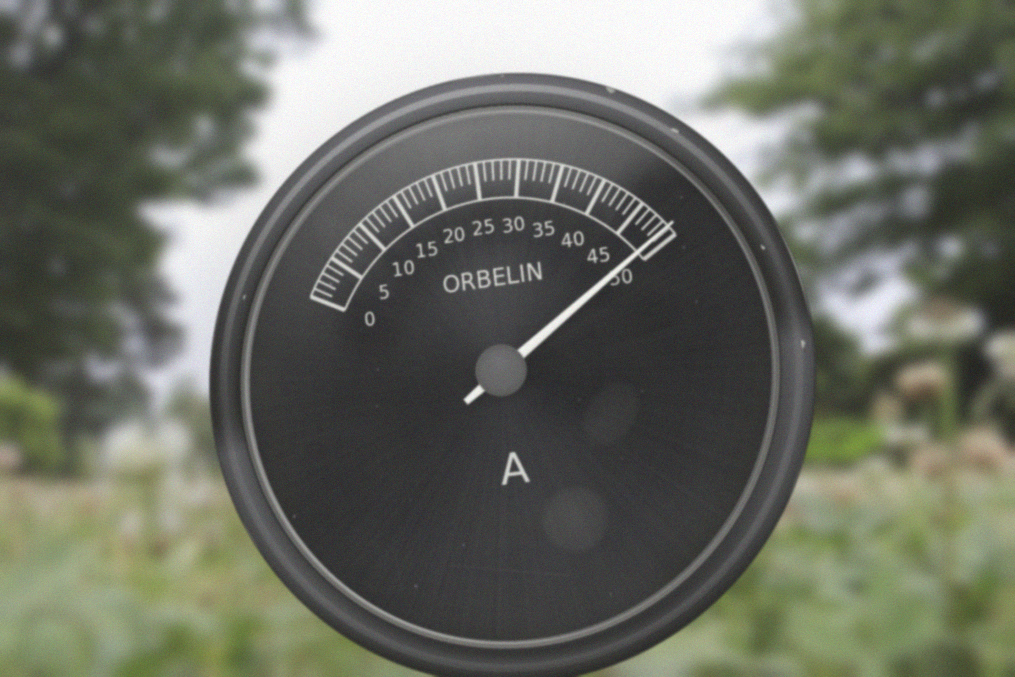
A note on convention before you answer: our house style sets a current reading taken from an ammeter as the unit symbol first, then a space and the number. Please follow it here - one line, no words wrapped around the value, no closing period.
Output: A 49
